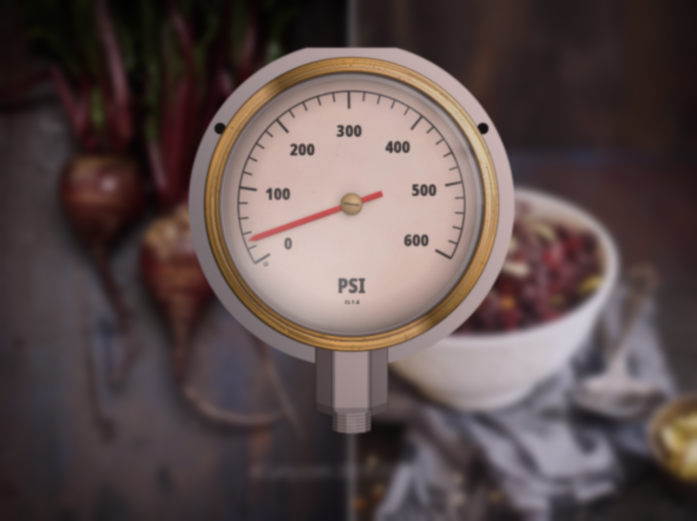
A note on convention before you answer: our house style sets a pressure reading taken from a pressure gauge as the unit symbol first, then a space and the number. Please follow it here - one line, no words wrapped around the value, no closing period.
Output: psi 30
